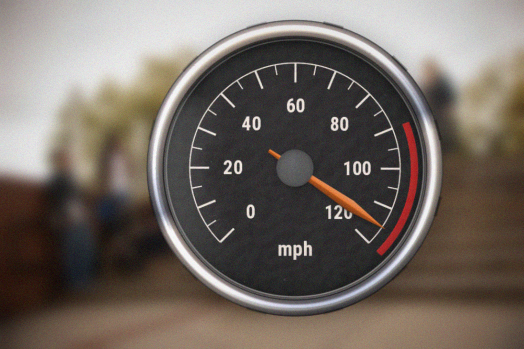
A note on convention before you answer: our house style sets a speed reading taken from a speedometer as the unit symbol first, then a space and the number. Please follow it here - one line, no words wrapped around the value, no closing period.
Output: mph 115
